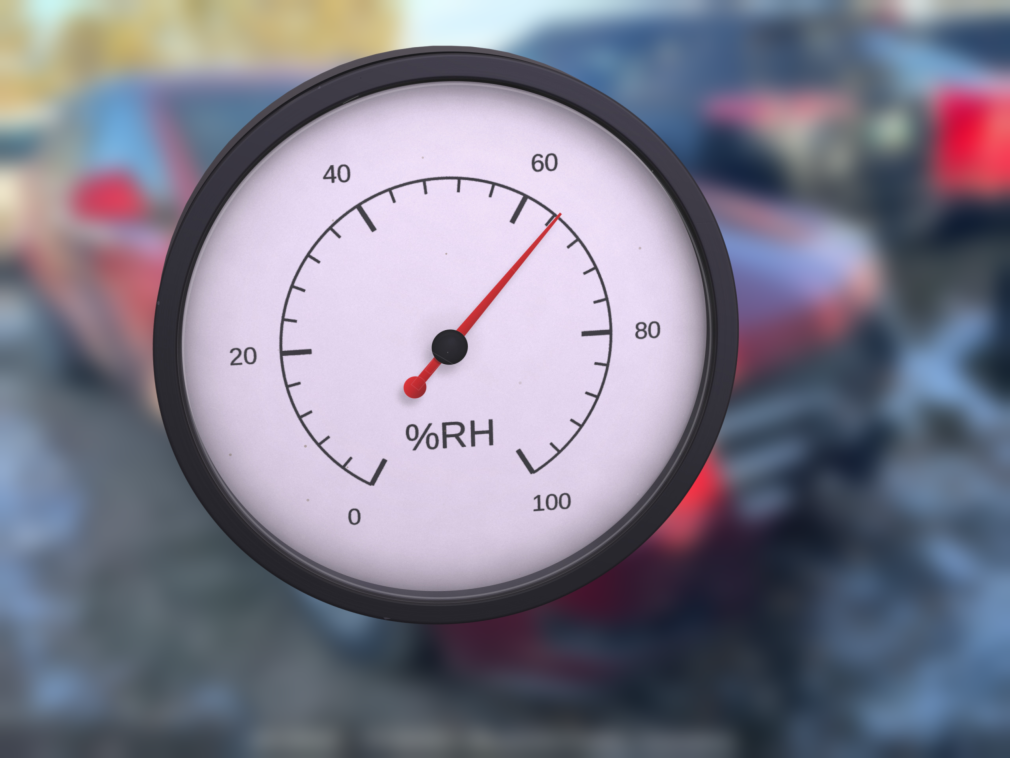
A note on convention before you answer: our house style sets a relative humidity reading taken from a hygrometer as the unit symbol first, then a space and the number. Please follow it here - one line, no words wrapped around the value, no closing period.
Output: % 64
